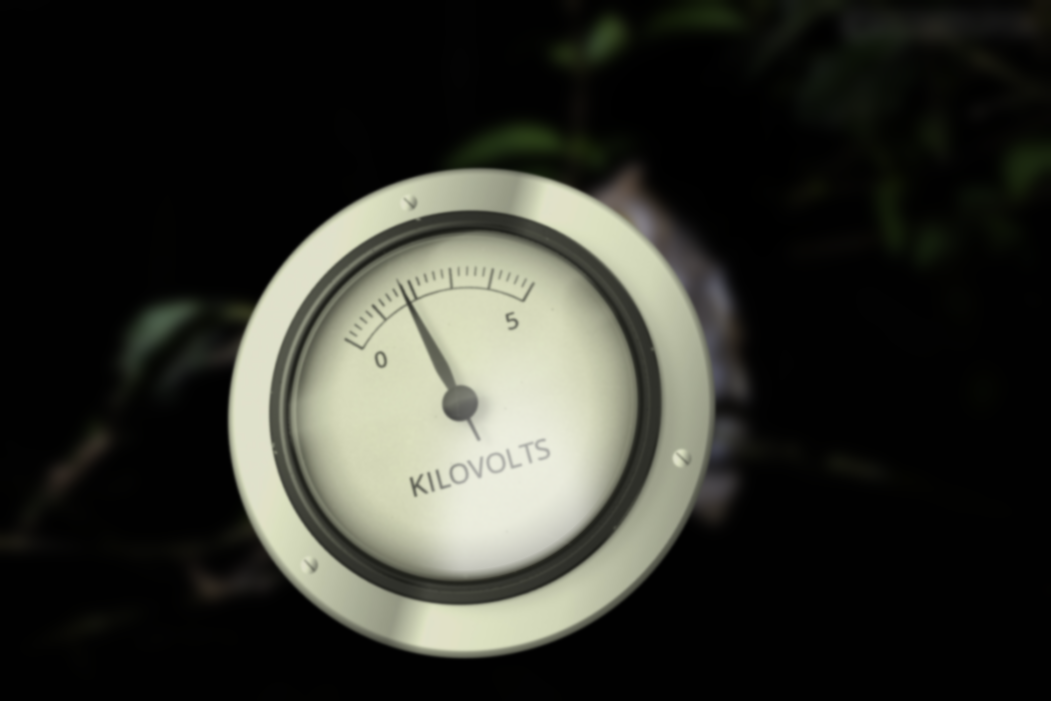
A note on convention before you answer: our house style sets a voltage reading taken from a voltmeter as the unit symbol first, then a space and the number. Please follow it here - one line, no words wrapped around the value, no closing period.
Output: kV 1.8
